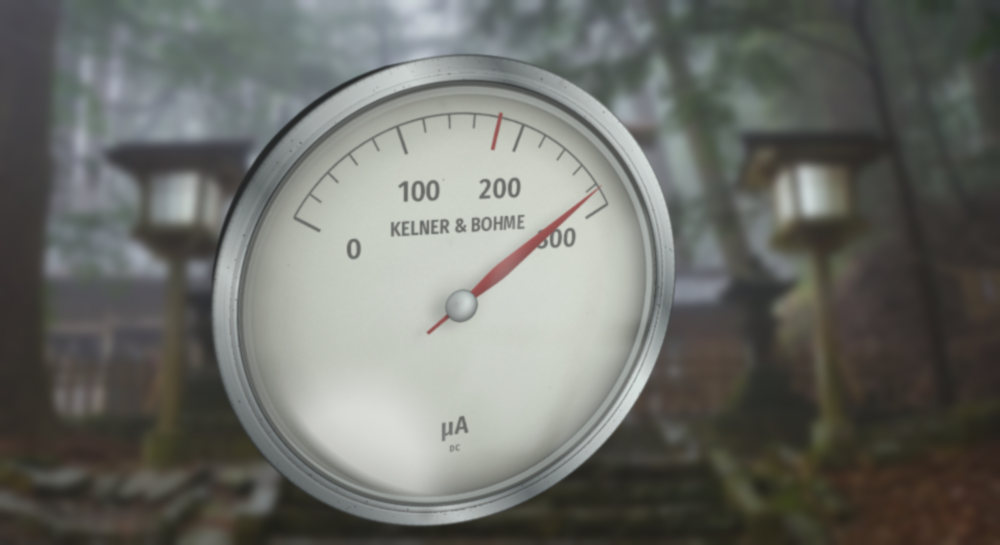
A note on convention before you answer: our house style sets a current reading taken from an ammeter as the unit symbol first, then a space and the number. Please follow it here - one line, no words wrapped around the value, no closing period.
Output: µA 280
